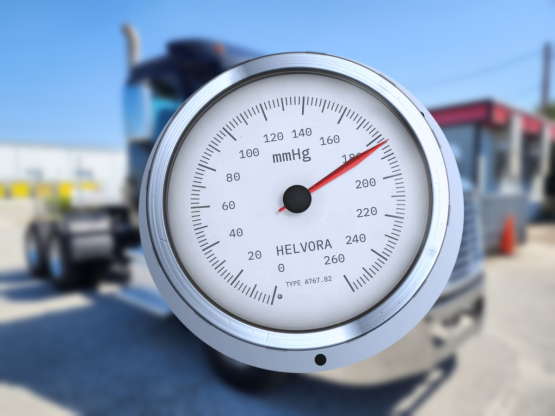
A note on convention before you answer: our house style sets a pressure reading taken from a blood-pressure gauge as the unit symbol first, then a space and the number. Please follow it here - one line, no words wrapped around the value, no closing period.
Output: mmHg 184
